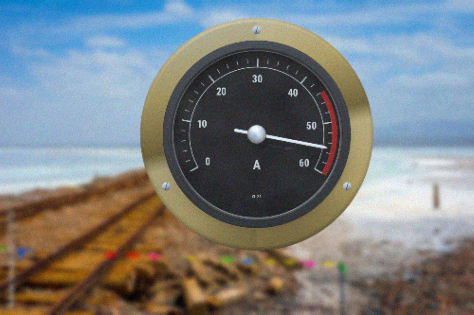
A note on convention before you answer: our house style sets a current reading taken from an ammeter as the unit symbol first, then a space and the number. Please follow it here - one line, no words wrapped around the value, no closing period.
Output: A 55
